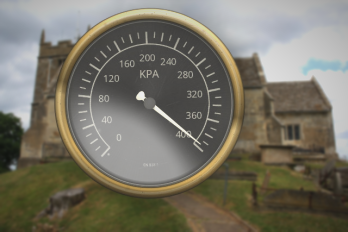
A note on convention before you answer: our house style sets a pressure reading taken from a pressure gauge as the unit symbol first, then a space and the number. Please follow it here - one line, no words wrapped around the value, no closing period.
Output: kPa 395
